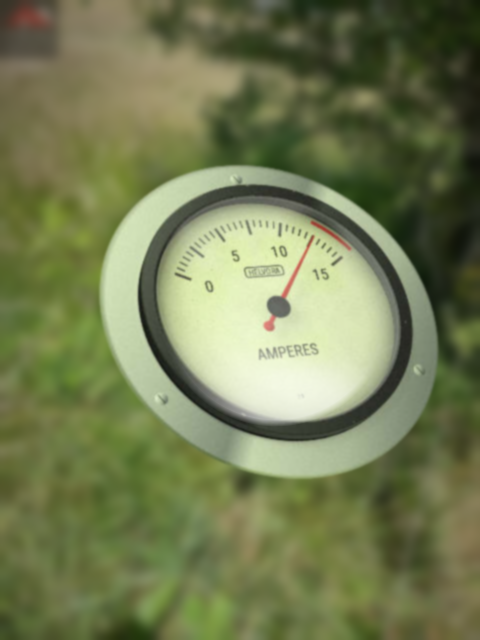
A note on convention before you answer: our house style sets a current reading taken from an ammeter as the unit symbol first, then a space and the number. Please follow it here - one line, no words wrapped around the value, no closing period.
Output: A 12.5
